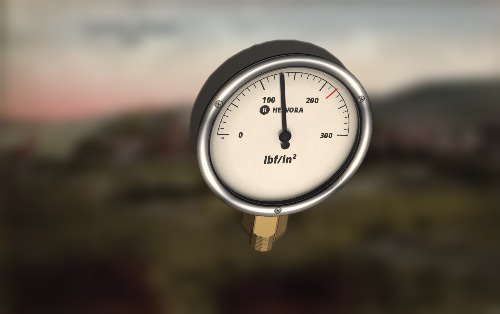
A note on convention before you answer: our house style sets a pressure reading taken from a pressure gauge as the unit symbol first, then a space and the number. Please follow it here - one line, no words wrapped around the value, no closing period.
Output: psi 130
